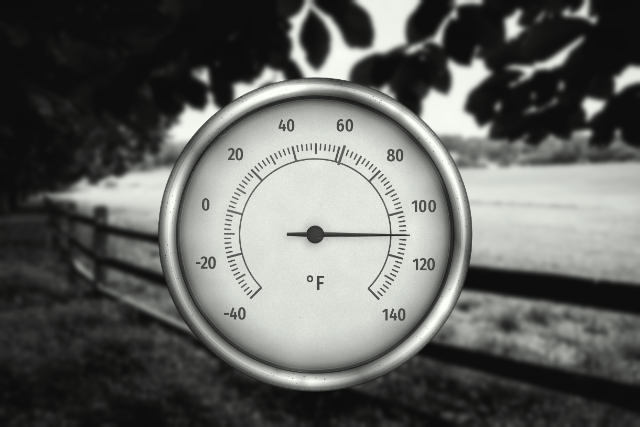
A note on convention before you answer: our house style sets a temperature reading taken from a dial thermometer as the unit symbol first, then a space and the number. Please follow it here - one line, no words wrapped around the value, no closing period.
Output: °F 110
